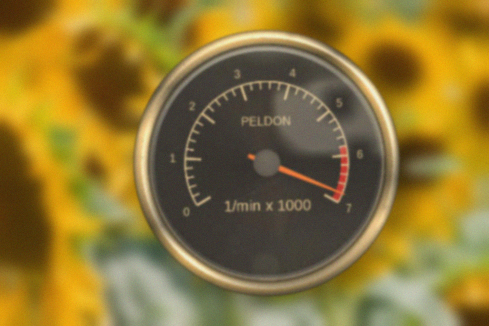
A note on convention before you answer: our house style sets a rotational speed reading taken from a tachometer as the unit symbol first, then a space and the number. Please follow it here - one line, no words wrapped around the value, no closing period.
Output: rpm 6800
